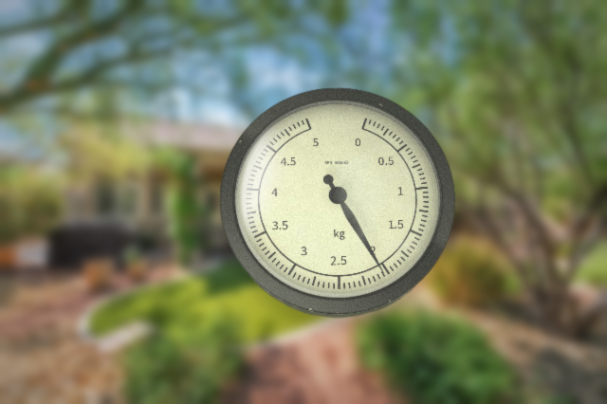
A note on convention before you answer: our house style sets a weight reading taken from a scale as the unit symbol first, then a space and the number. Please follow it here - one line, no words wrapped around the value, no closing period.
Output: kg 2.05
